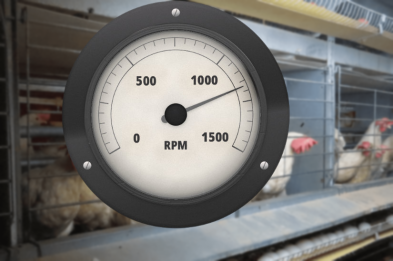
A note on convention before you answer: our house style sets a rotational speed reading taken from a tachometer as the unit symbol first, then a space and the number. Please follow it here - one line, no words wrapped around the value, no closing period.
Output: rpm 1175
